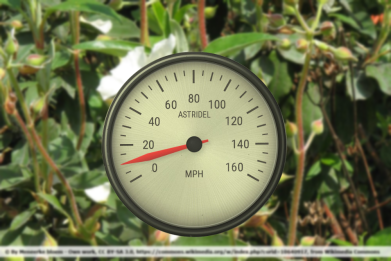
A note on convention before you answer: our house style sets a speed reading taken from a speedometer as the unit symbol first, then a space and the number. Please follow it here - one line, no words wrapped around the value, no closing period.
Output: mph 10
